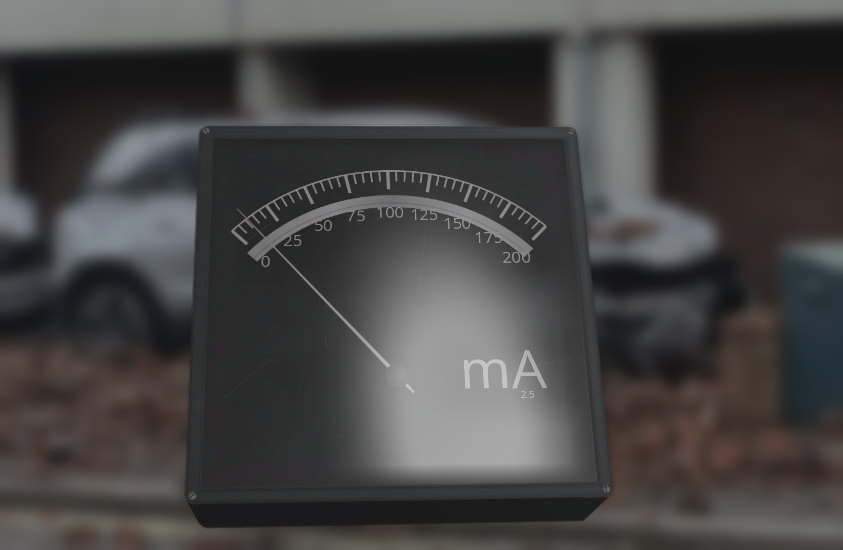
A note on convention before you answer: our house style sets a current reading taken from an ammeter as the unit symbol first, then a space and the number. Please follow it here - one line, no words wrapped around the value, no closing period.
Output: mA 10
